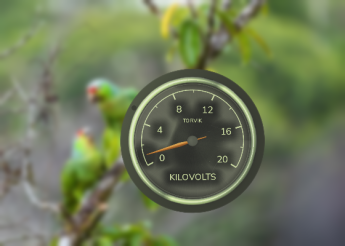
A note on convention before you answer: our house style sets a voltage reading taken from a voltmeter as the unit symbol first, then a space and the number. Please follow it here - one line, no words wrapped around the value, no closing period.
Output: kV 1
